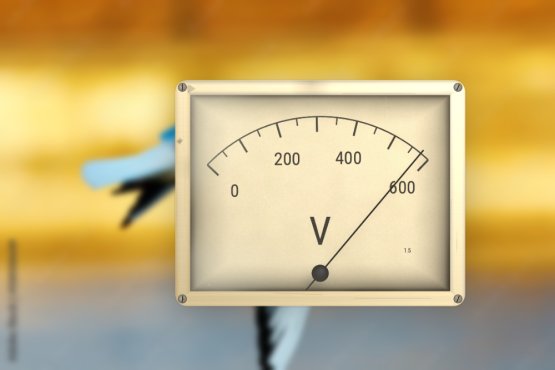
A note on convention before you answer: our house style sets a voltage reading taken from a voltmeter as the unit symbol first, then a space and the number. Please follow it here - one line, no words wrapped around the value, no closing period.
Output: V 575
